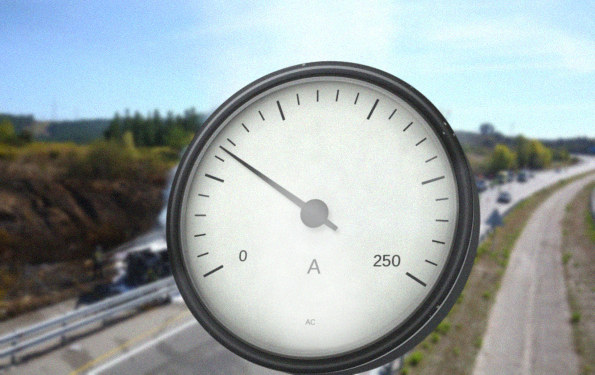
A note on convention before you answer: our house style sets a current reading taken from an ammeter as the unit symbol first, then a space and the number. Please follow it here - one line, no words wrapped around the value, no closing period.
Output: A 65
